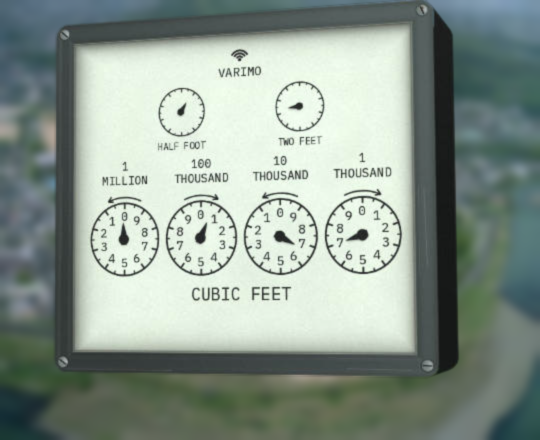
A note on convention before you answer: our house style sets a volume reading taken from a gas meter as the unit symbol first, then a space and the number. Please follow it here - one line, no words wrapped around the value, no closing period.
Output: ft³ 6700
